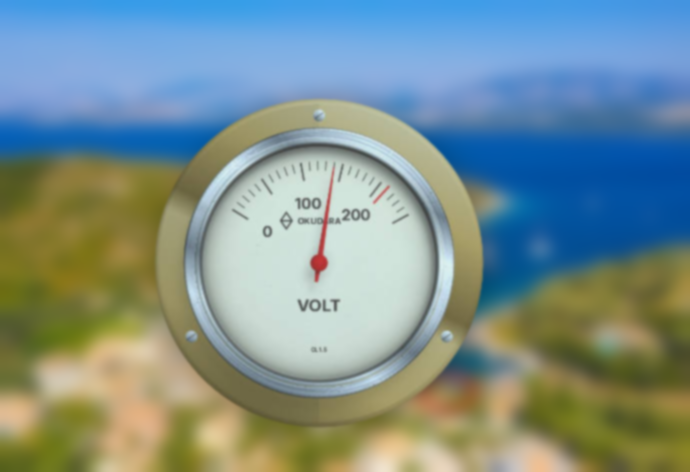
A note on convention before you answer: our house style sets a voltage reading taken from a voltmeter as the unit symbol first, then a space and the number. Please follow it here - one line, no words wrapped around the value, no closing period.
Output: V 140
